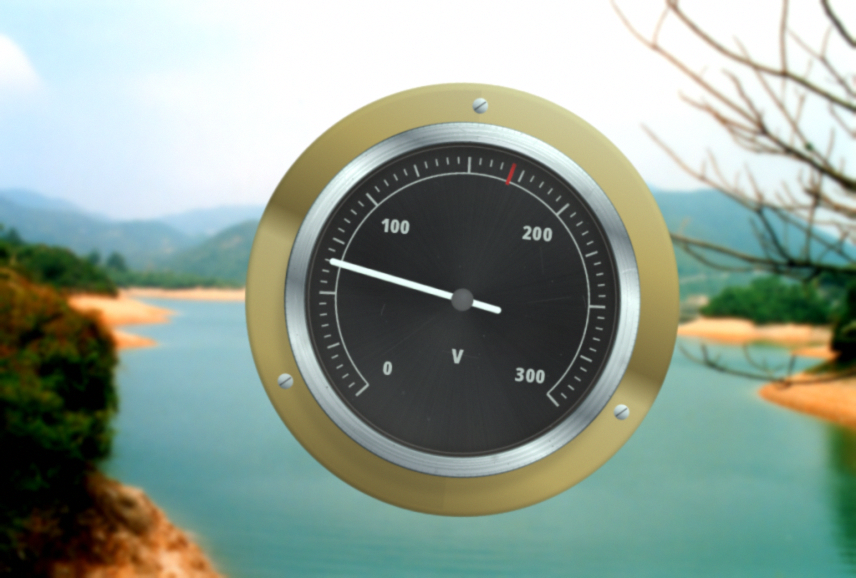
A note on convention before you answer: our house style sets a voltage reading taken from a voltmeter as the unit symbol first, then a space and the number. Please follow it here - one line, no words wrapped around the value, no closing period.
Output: V 65
